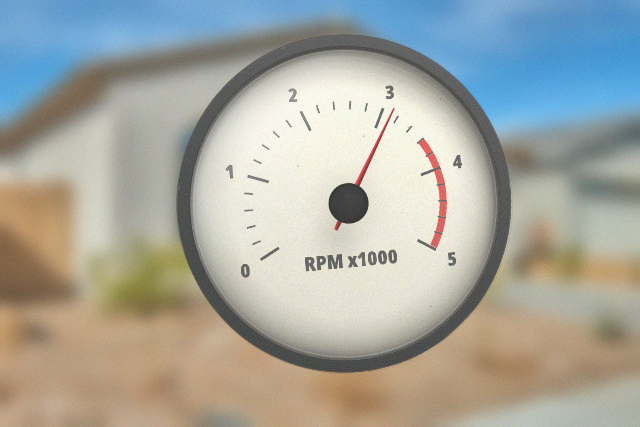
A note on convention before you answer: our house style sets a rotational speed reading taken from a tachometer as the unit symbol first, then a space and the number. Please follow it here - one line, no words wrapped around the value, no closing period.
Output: rpm 3100
